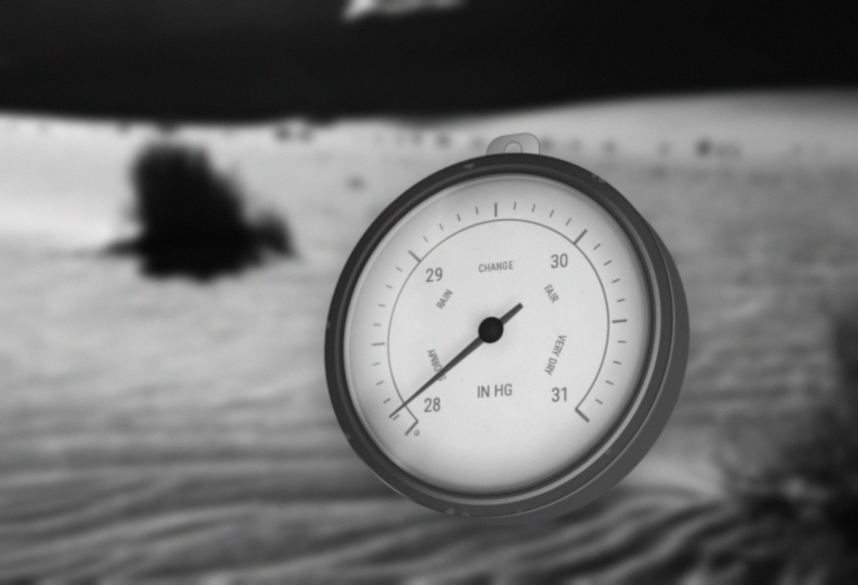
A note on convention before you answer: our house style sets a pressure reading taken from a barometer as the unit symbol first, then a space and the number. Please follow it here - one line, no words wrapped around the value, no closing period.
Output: inHg 28.1
